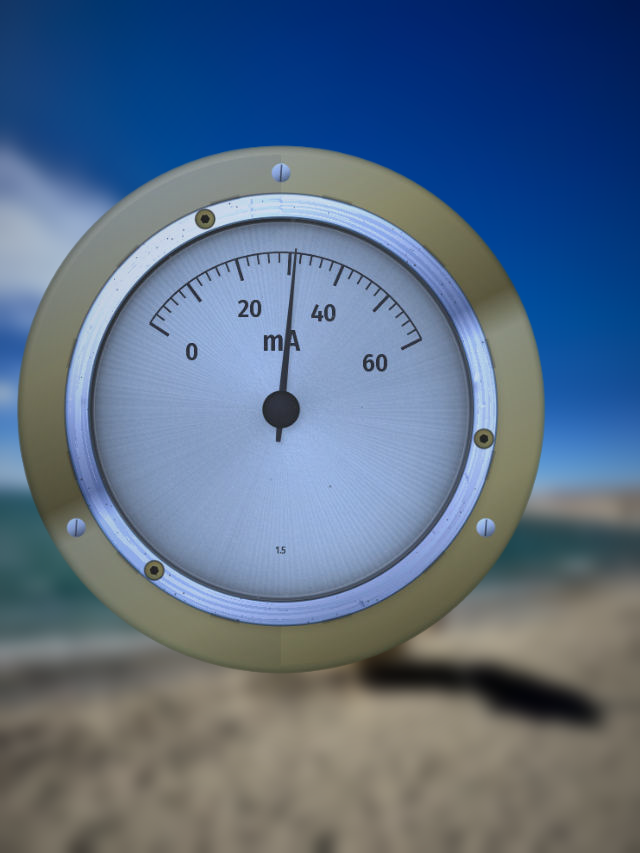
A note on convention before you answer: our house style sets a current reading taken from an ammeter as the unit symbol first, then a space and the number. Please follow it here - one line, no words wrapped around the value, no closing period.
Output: mA 31
